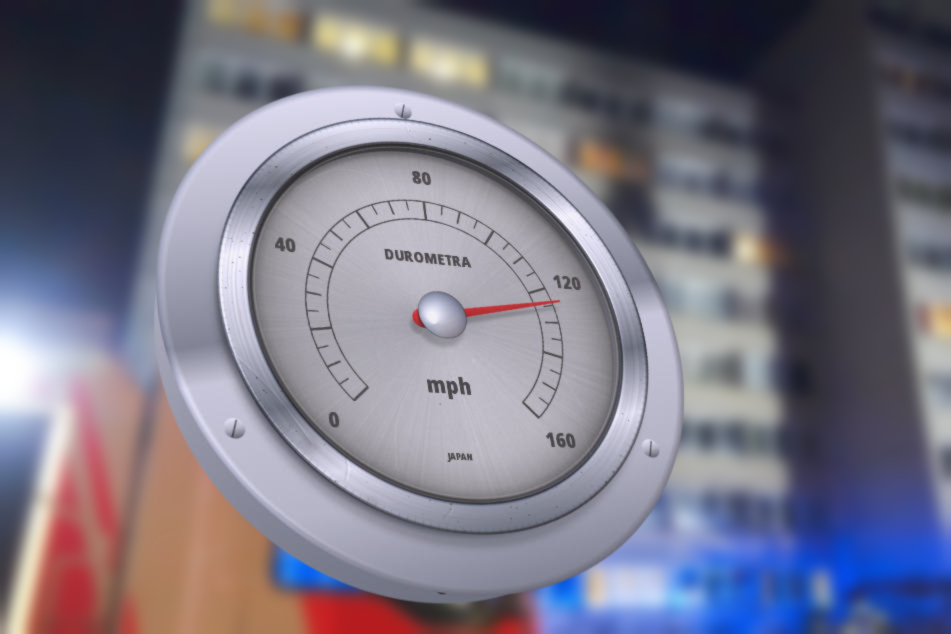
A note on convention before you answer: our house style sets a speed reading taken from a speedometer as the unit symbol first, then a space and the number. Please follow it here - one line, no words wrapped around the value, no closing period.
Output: mph 125
